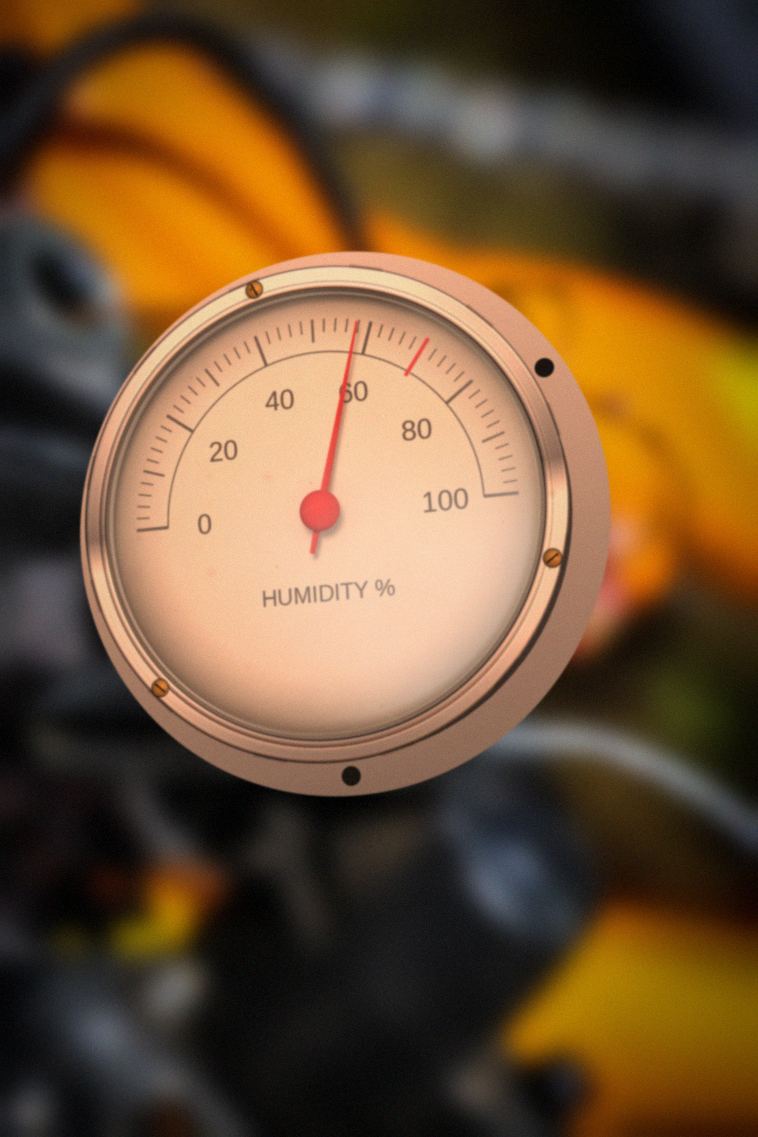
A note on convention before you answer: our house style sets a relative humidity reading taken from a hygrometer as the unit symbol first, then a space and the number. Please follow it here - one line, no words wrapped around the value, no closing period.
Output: % 58
